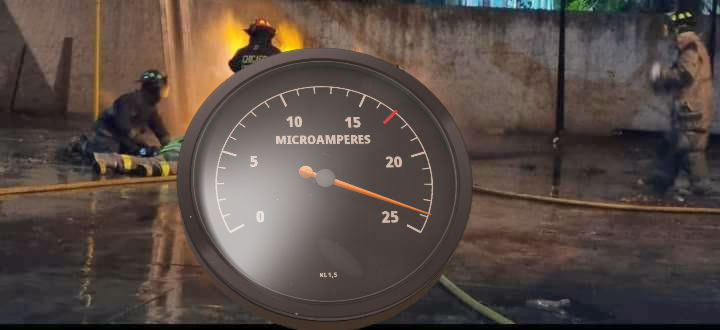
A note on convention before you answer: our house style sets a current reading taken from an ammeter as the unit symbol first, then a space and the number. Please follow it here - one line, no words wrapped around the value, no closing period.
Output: µA 24
